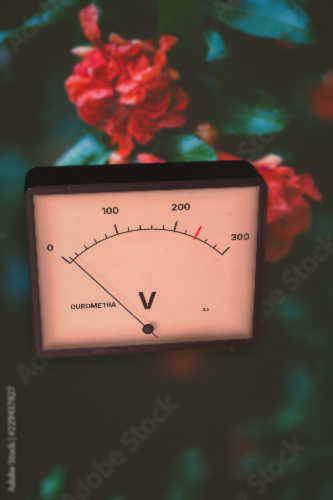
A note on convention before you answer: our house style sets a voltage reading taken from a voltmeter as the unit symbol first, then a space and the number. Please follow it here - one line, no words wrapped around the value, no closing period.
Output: V 10
